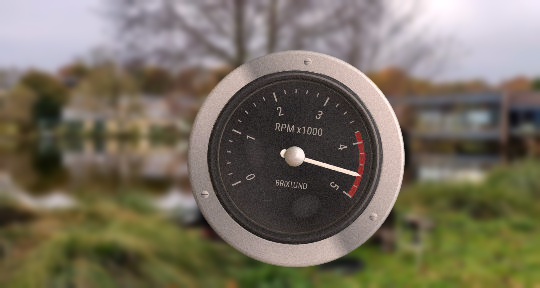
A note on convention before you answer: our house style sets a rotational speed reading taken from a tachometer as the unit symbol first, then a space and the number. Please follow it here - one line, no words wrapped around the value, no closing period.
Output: rpm 4600
